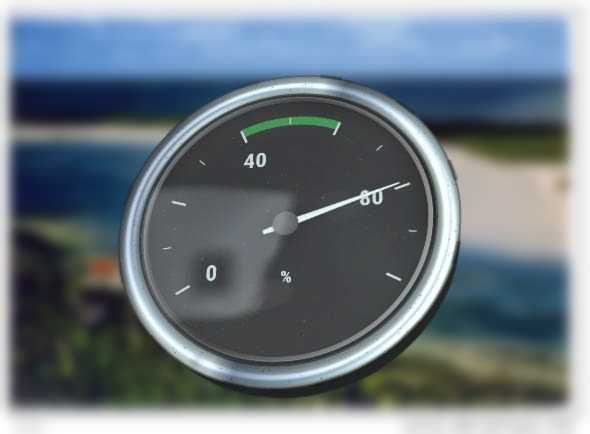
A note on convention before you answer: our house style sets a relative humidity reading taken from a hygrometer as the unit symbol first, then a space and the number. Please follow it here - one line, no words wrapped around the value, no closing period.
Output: % 80
